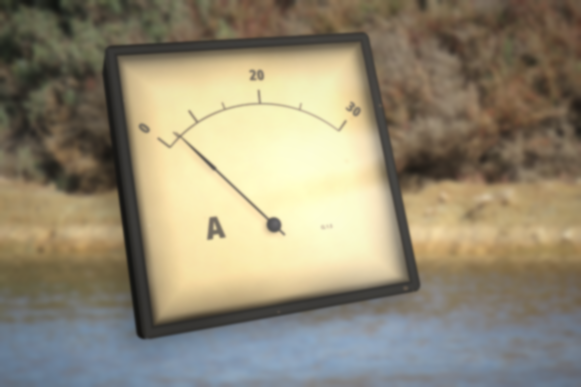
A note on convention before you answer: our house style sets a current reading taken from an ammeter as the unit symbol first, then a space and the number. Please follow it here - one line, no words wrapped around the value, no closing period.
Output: A 5
